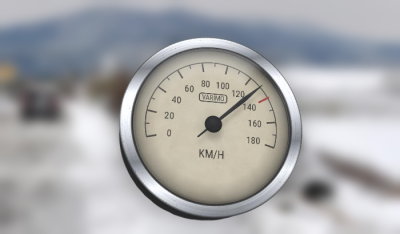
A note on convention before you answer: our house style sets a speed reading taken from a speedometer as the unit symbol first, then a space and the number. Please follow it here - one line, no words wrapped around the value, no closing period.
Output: km/h 130
